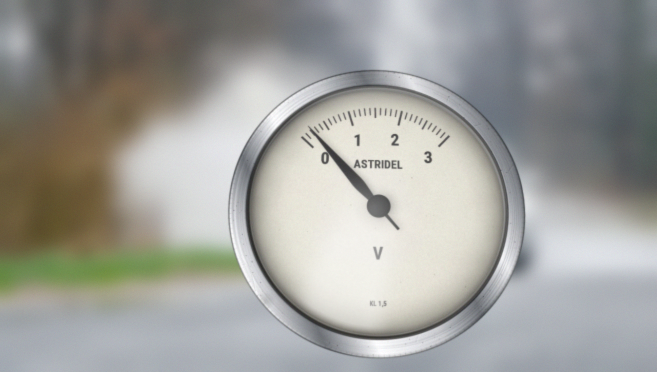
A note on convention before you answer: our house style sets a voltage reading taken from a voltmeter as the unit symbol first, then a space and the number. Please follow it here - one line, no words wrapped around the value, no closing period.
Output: V 0.2
